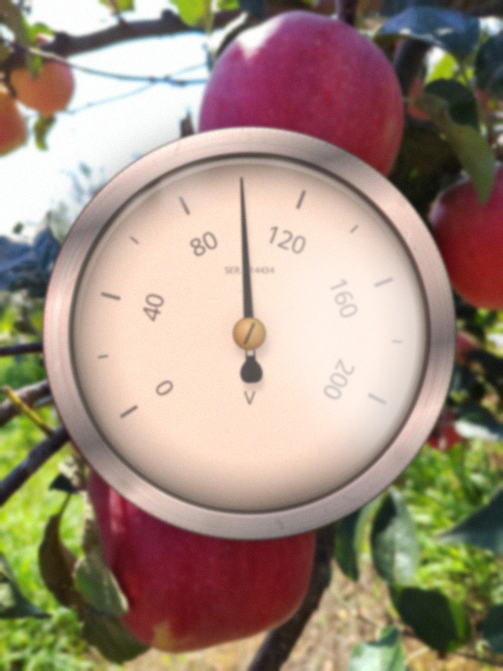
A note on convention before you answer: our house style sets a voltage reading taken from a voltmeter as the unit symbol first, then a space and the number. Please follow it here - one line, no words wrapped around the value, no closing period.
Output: V 100
